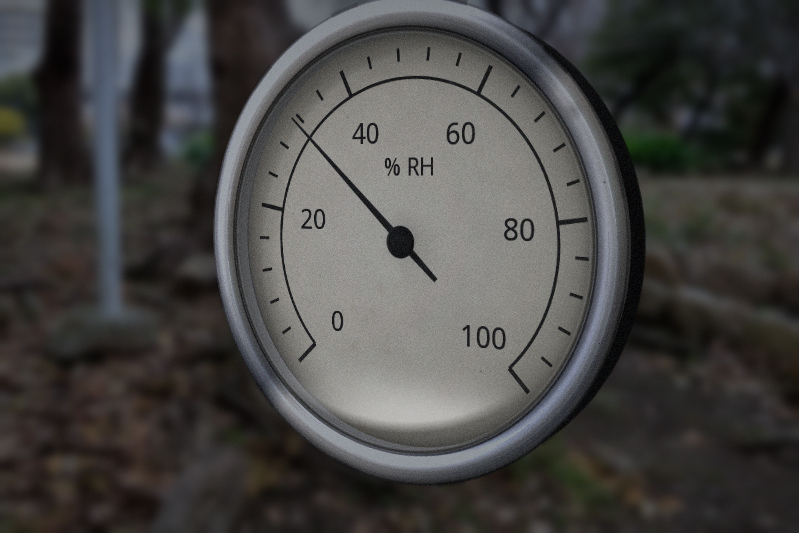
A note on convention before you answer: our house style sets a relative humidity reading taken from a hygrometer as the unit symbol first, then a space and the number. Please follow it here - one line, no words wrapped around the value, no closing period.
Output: % 32
